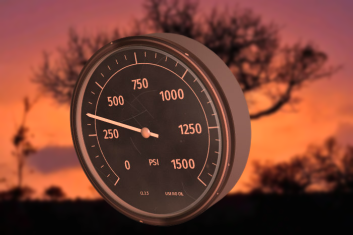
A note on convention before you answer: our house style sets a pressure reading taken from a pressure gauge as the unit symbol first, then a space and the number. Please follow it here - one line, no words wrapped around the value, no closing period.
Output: psi 350
